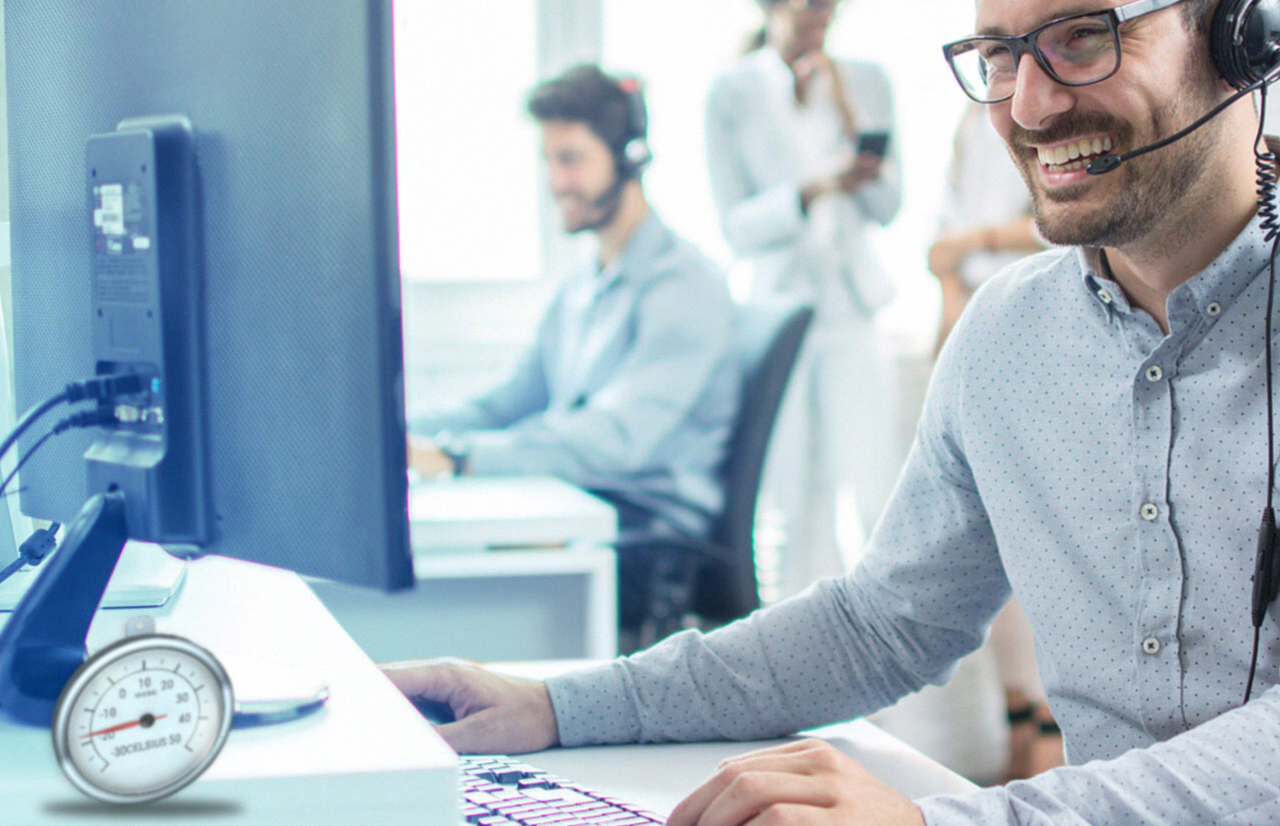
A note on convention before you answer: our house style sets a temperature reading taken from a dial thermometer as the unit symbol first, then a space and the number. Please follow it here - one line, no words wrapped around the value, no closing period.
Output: °C -17.5
